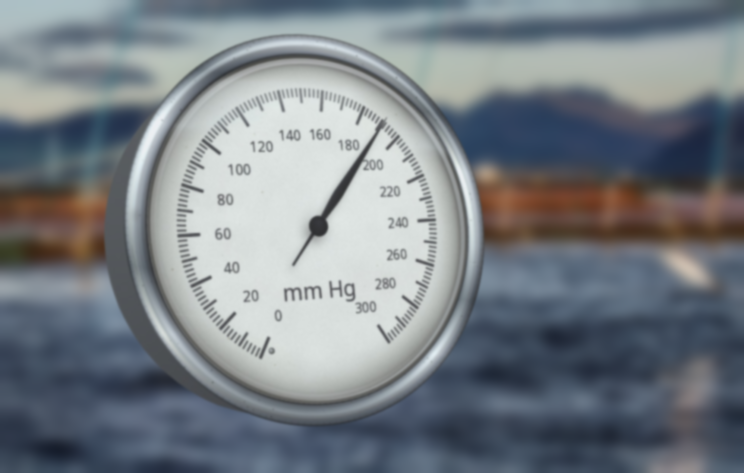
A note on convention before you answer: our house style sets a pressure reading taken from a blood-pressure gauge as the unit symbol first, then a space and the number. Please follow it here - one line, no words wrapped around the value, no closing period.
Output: mmHg 190
